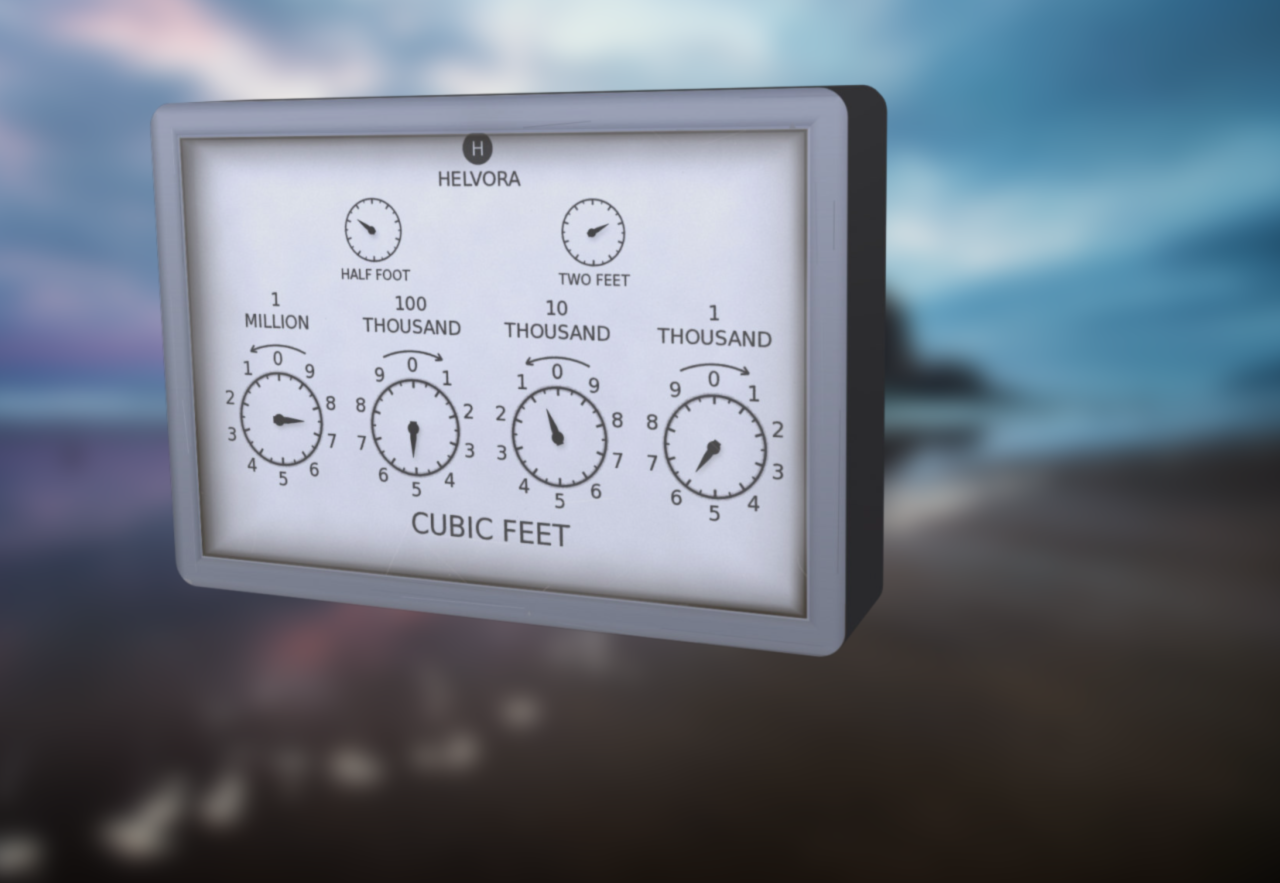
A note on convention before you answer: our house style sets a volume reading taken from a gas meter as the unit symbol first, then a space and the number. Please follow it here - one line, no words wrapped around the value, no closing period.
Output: ft³ 750600
